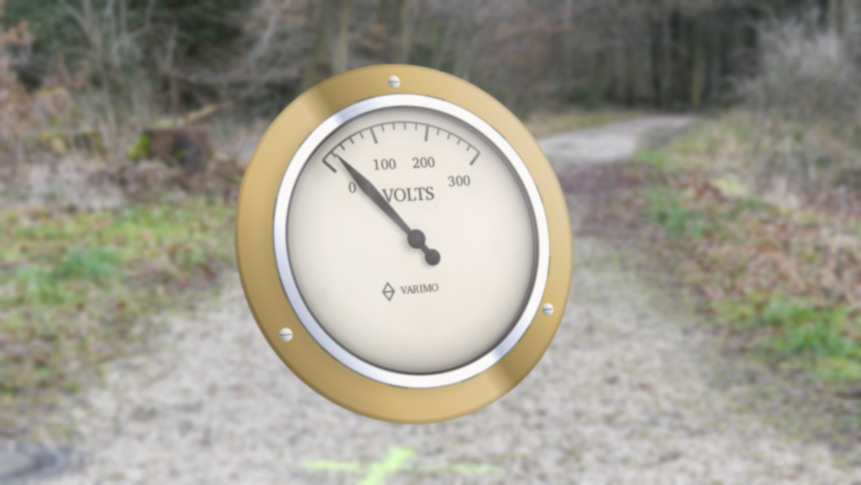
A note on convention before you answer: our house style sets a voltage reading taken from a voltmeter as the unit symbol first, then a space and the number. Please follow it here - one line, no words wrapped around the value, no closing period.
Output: V 20
